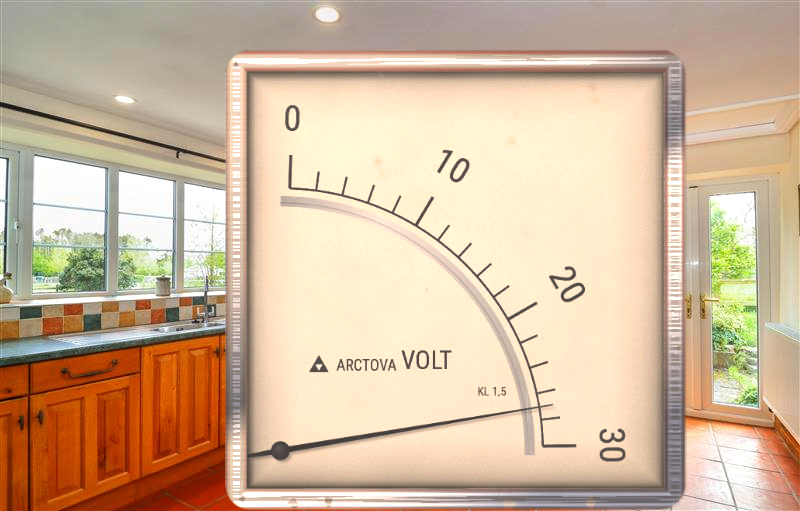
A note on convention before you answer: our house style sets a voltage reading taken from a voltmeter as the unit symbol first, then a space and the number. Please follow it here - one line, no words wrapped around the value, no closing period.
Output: V 27
